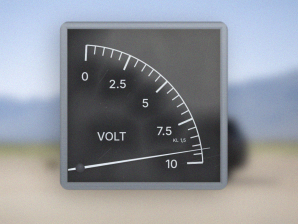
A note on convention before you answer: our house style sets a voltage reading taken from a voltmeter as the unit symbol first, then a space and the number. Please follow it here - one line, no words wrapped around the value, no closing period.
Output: V 9.25
